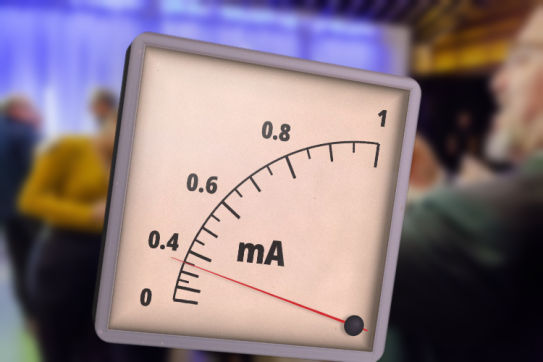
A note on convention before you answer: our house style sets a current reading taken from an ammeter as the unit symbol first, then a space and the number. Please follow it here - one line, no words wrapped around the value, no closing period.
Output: mA 0.35
